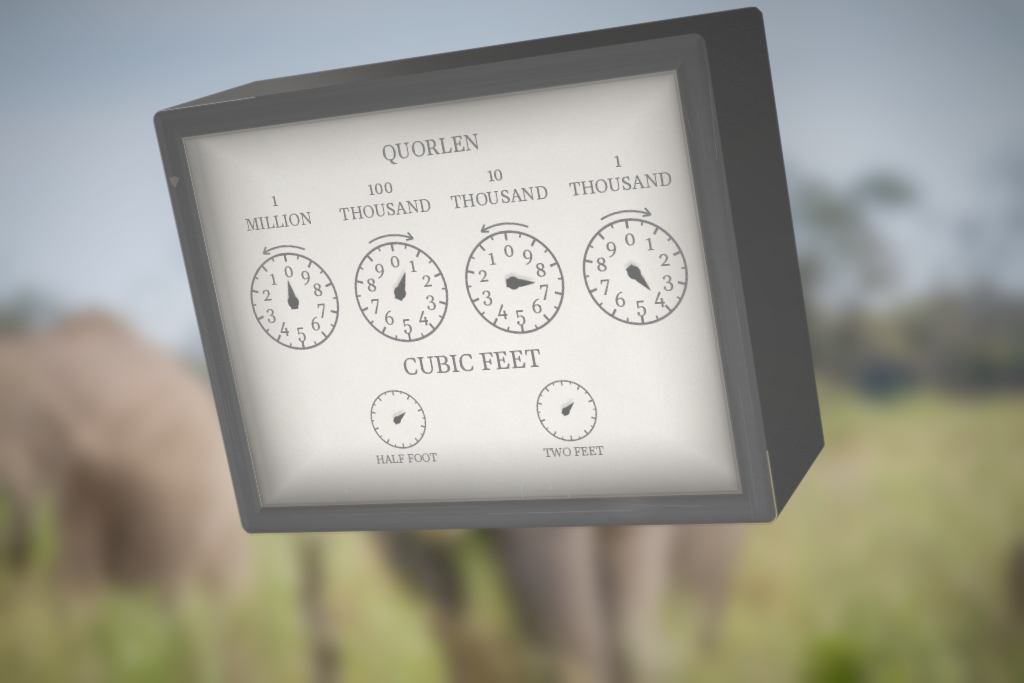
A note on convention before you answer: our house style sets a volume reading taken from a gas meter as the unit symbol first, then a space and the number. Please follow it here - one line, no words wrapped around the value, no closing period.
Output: ft³ 7400
